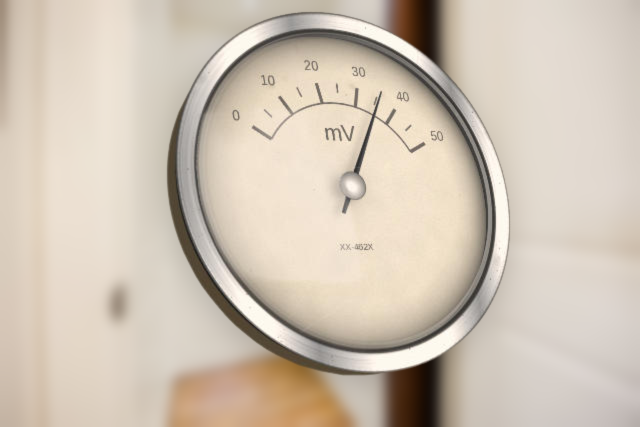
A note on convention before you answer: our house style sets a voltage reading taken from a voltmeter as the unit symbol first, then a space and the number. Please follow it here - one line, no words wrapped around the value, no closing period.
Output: mV 35
